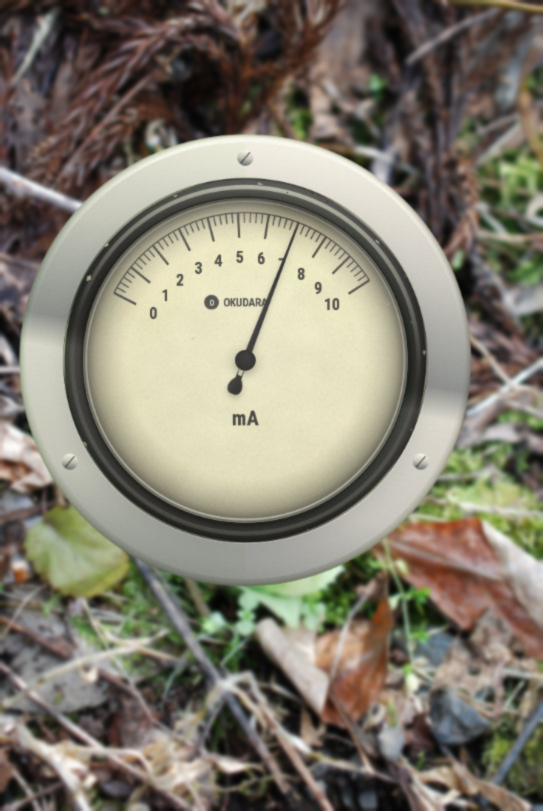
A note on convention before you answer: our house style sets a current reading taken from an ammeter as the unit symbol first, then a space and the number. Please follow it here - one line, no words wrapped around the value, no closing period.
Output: mA 7
